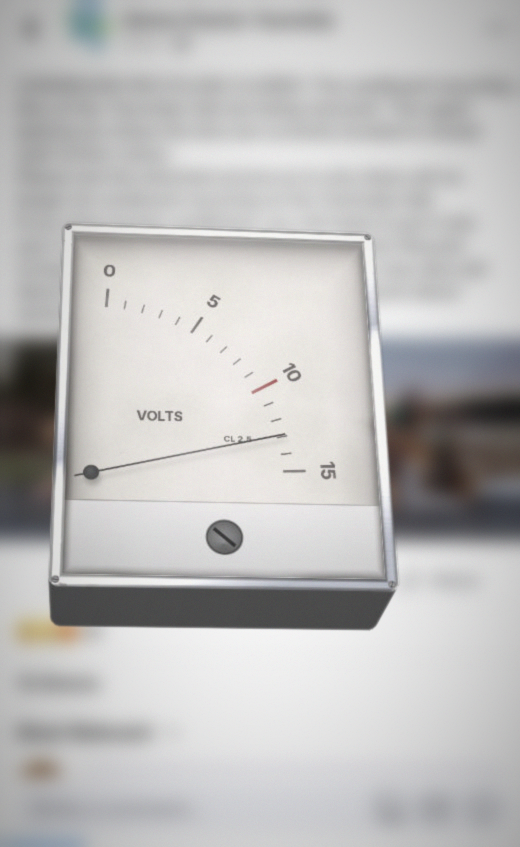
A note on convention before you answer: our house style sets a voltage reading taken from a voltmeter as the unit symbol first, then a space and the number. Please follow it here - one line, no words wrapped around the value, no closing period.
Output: V 13
